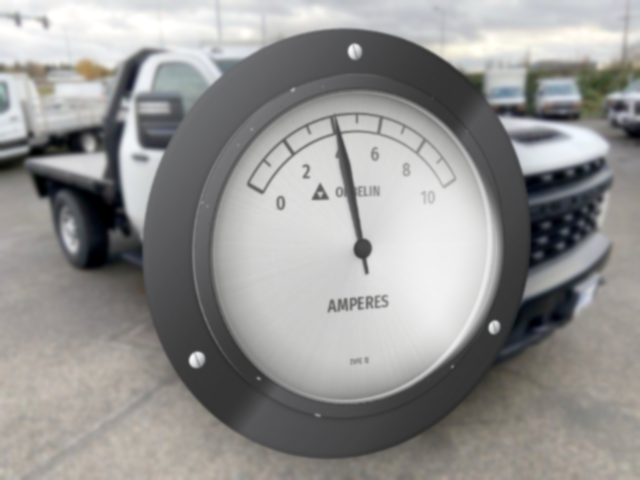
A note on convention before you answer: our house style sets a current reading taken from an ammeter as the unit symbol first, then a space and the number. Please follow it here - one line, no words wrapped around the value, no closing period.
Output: A 4
